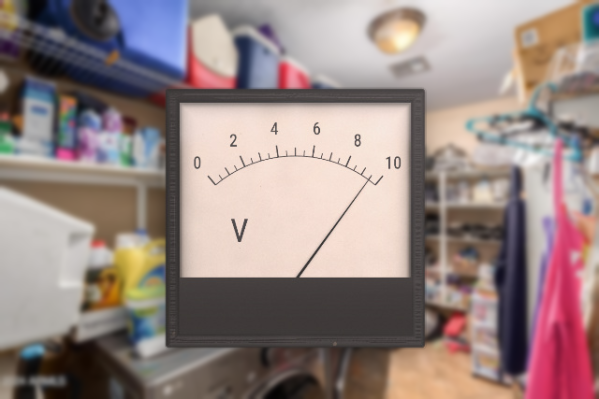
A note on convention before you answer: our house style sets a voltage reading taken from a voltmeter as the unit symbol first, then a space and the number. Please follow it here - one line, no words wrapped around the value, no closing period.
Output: V 9.5
